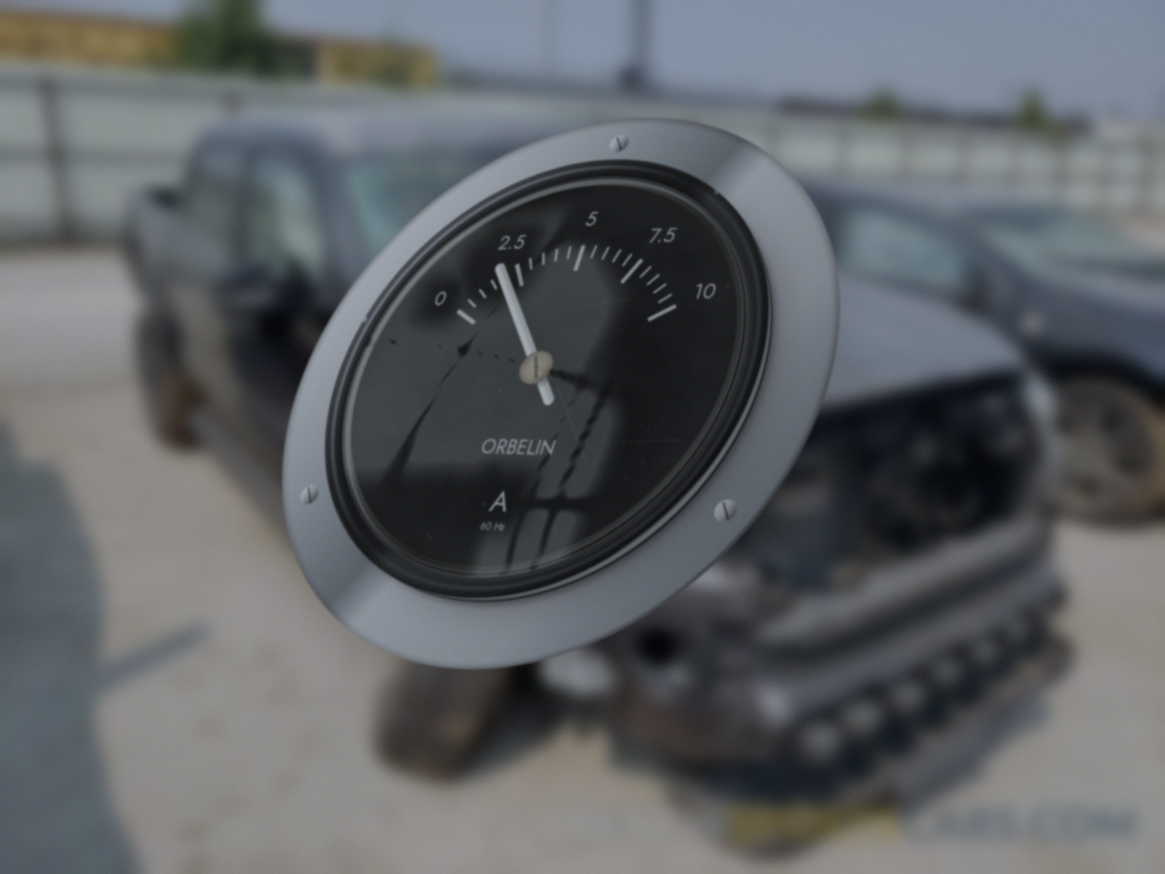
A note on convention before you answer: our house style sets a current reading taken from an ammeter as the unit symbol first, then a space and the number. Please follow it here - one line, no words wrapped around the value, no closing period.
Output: A 2
